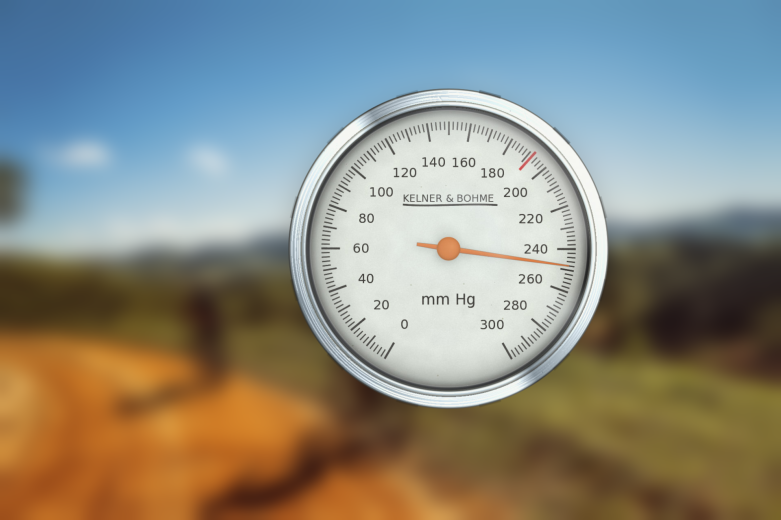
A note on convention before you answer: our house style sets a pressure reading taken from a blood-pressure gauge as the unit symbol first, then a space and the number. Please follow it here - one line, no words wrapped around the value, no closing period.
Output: mmHg 248
